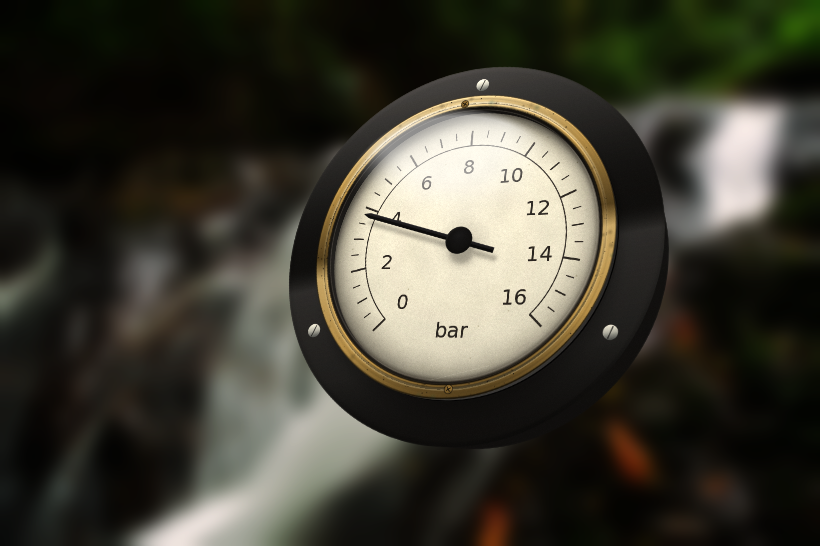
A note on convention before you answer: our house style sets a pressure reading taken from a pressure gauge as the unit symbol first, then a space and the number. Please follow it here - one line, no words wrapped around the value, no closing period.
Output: bar 3.75
